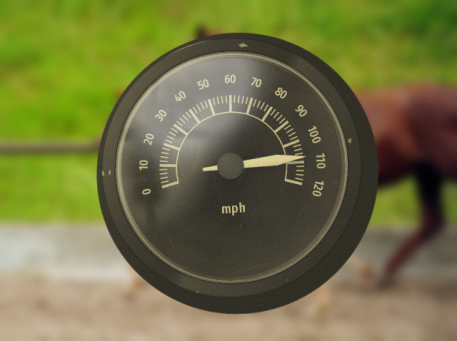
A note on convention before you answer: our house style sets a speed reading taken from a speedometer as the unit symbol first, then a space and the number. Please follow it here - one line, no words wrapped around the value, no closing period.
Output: mph 108
